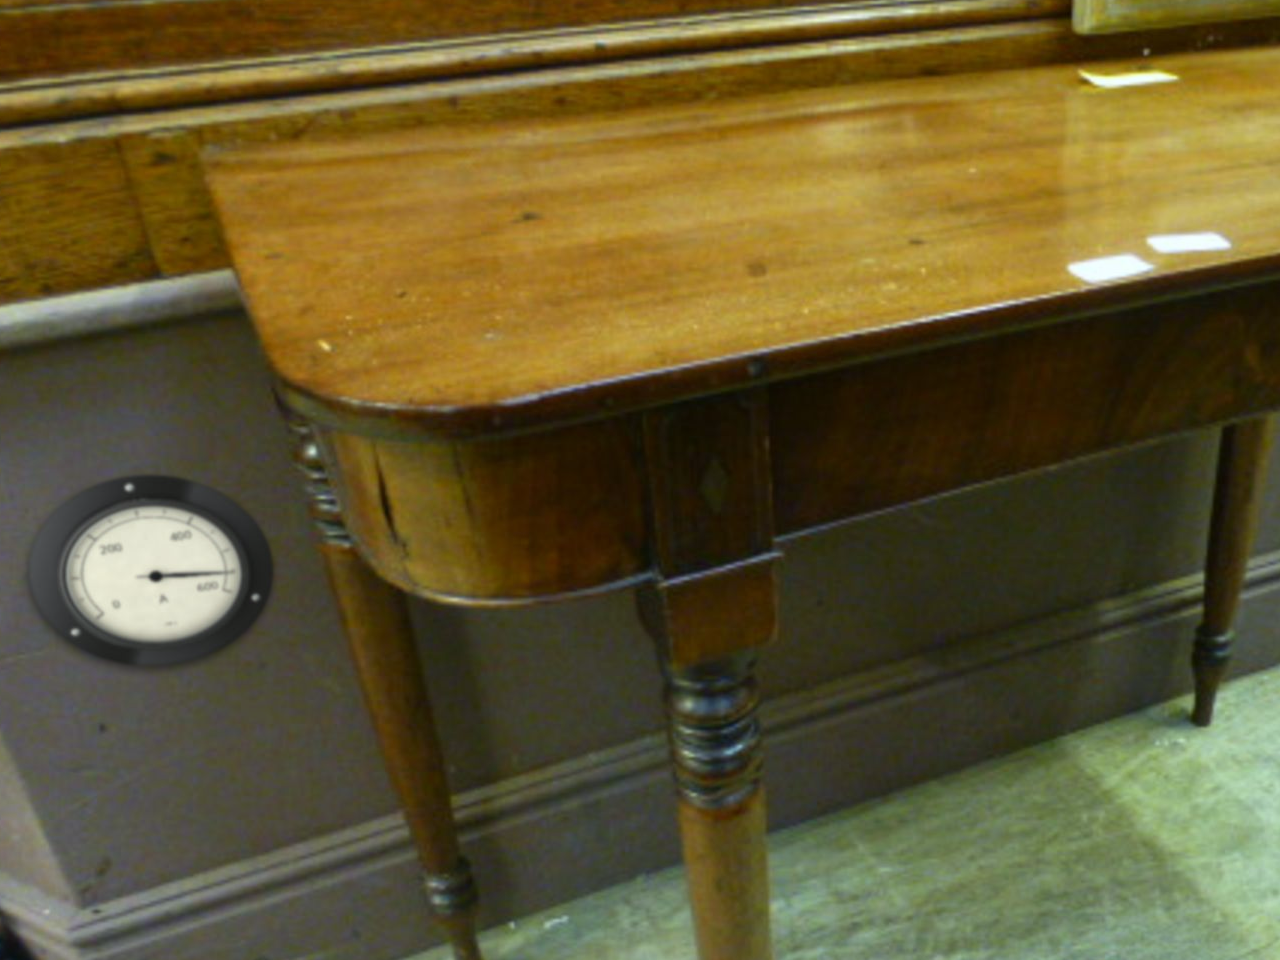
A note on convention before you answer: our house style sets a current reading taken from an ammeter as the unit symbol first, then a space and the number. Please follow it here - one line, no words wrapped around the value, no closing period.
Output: A 550
